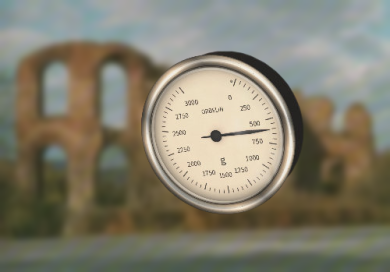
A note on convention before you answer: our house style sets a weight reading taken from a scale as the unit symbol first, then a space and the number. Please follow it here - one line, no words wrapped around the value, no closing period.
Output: g 600
